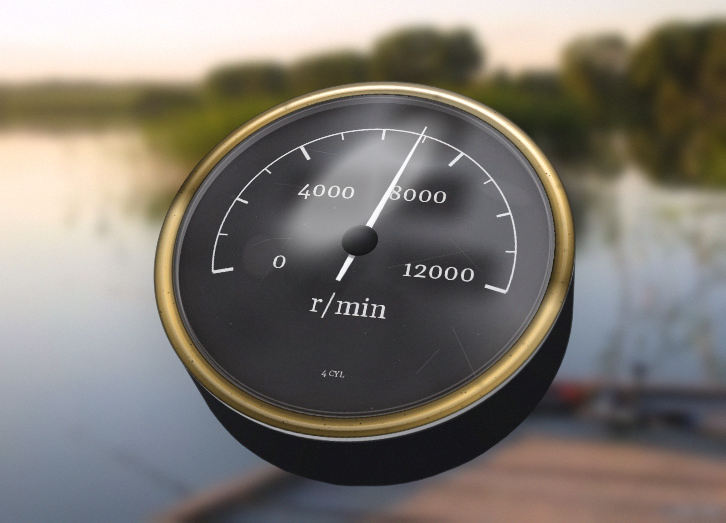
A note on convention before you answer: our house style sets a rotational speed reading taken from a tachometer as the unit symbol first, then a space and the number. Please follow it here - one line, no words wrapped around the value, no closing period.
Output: rpm 7000
